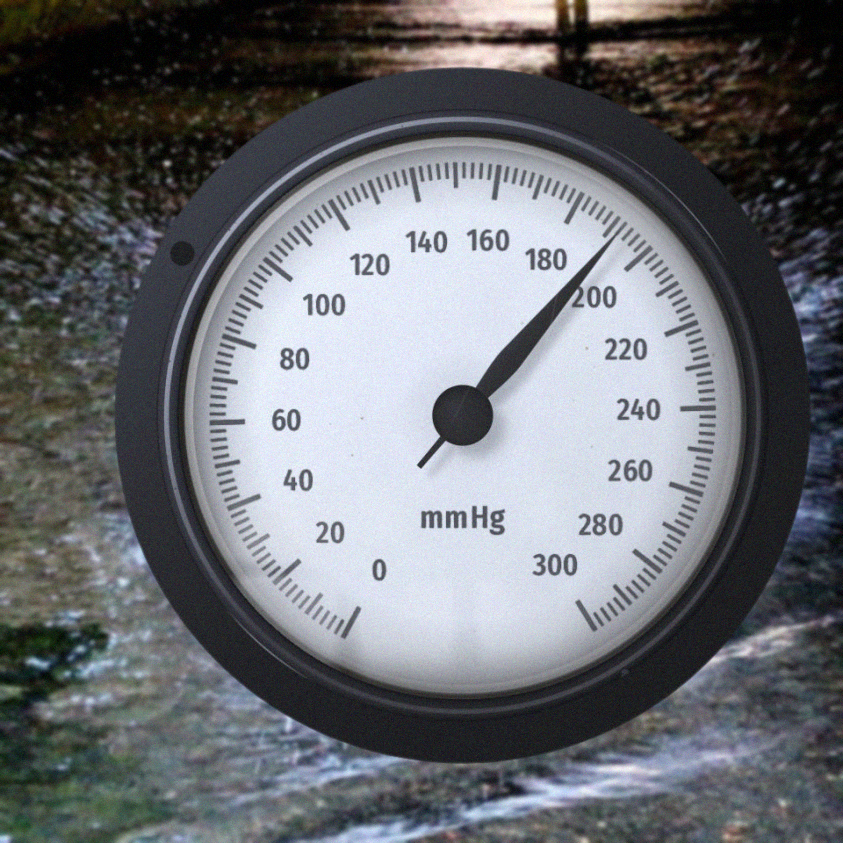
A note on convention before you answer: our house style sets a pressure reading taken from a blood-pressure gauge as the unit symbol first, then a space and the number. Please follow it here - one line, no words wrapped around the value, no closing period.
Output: mmHg 192
